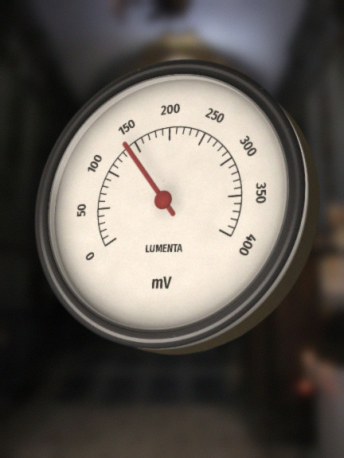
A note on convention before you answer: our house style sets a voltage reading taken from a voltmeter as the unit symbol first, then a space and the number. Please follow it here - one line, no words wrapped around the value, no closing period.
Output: mV 140
